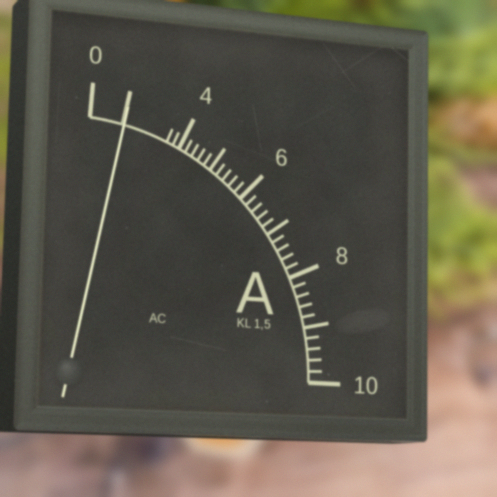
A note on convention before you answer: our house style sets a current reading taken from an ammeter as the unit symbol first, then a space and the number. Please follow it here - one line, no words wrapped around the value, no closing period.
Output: A 2
